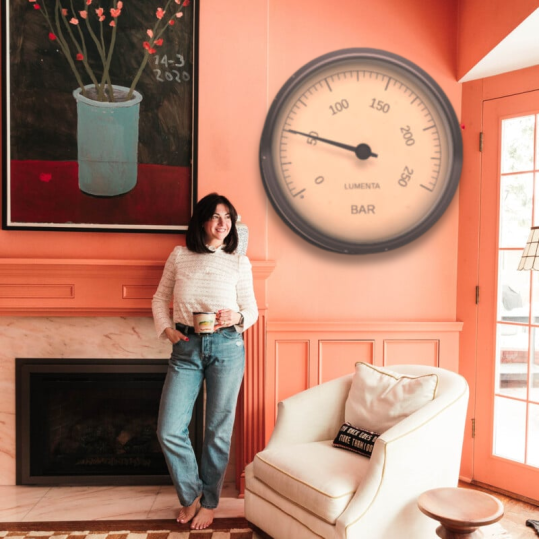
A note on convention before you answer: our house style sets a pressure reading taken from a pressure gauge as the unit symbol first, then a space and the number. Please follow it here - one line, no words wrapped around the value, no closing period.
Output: bar 50
